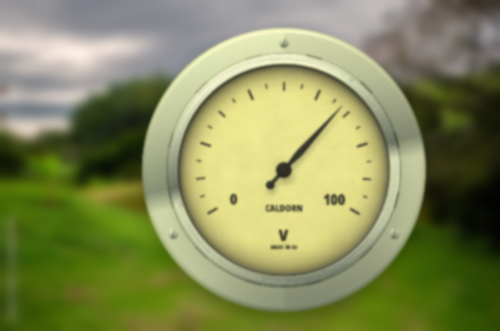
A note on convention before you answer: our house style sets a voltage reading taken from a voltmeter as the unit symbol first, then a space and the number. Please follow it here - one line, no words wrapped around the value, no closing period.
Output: V 67.5
